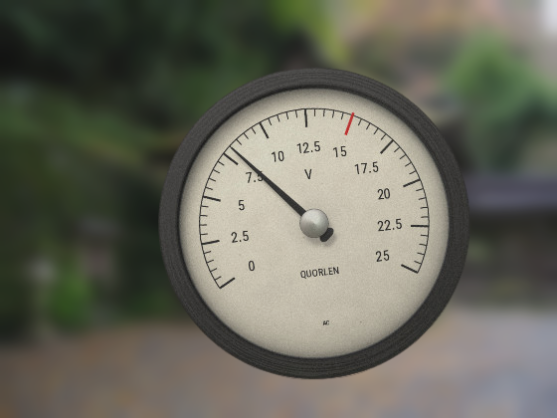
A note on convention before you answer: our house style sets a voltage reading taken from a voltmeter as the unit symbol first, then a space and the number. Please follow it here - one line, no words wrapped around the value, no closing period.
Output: V 8
